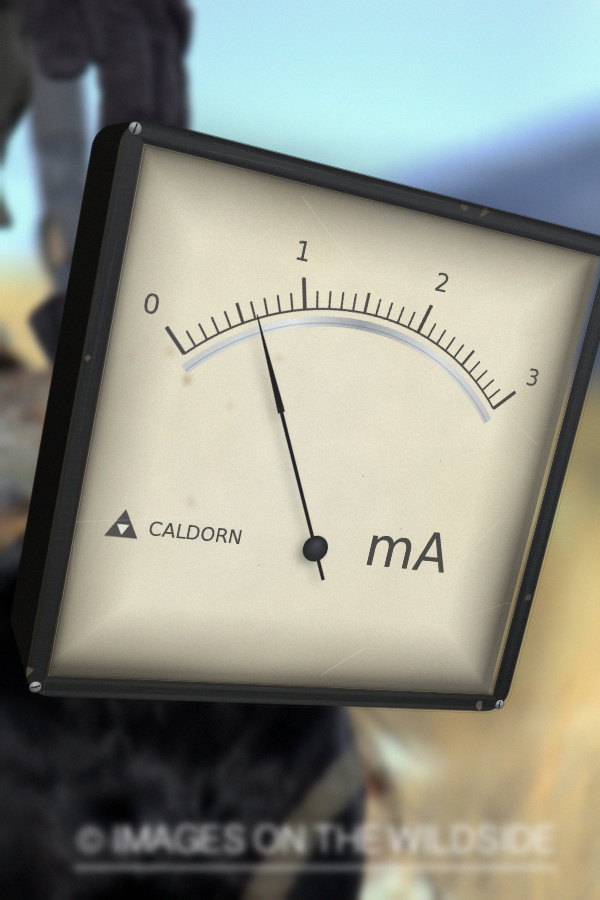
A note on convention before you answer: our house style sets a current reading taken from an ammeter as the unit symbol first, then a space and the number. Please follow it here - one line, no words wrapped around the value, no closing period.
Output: mA 0.6
